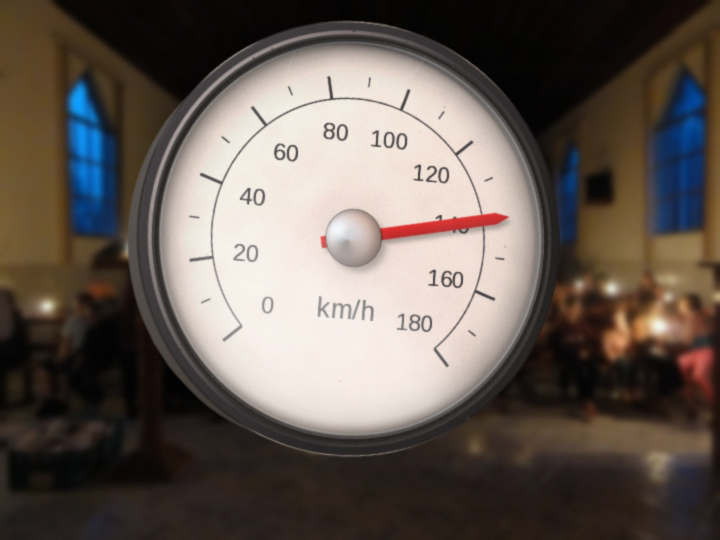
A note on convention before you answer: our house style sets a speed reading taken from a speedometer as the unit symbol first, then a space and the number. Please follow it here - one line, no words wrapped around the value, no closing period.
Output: km/h 140
